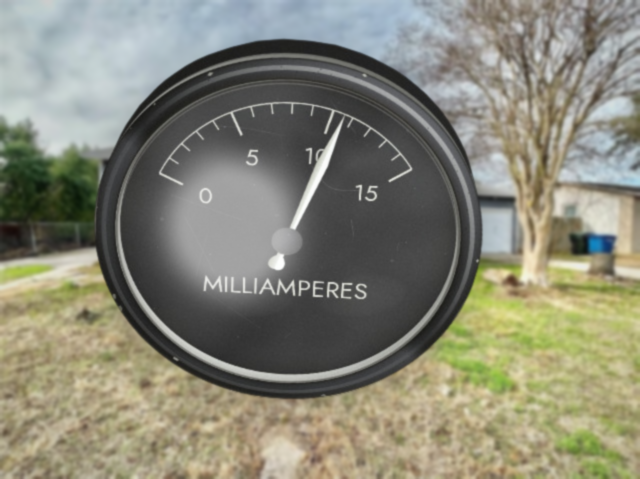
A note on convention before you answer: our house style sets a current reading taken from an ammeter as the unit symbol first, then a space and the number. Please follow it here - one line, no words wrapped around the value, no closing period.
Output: mA 10.5
